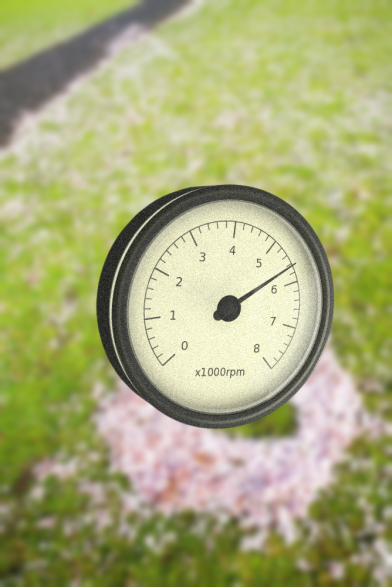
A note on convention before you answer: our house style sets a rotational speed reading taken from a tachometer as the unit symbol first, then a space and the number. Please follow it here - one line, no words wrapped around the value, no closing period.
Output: rpm 5600
